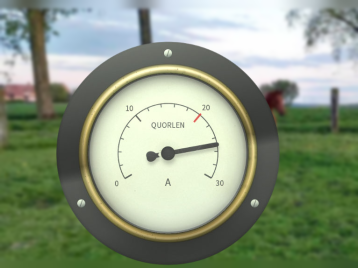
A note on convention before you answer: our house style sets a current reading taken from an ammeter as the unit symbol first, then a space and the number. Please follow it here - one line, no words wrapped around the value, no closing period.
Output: A 25
